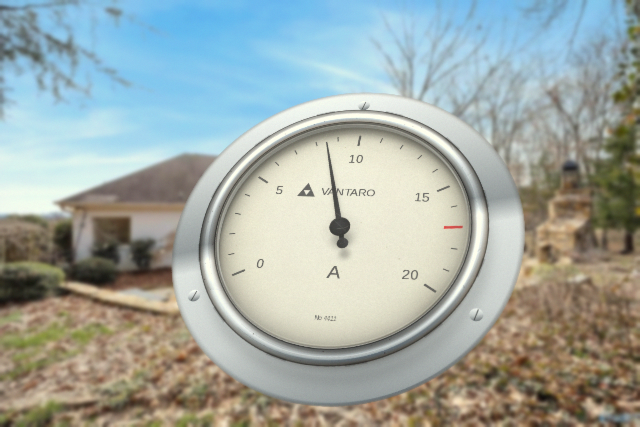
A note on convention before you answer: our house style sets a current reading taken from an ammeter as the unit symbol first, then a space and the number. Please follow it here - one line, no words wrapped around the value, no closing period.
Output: A 8.5
